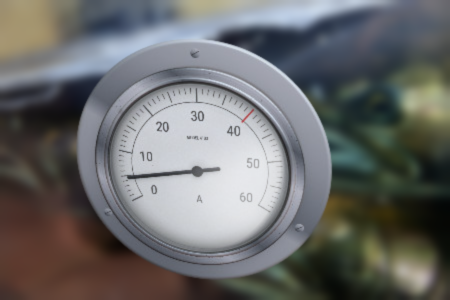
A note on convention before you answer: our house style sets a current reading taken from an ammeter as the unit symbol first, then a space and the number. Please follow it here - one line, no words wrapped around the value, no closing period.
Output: A 5
